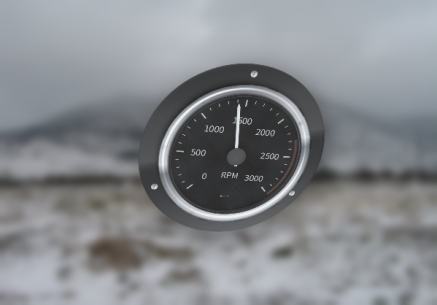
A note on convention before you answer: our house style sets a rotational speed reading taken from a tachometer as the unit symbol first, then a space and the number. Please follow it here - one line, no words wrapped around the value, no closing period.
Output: rpm 1400
